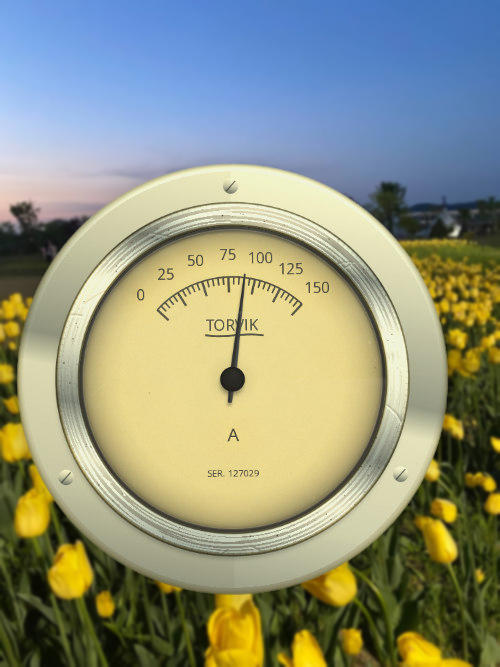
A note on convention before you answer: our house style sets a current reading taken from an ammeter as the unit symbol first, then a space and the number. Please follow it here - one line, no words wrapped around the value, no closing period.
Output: A 90
